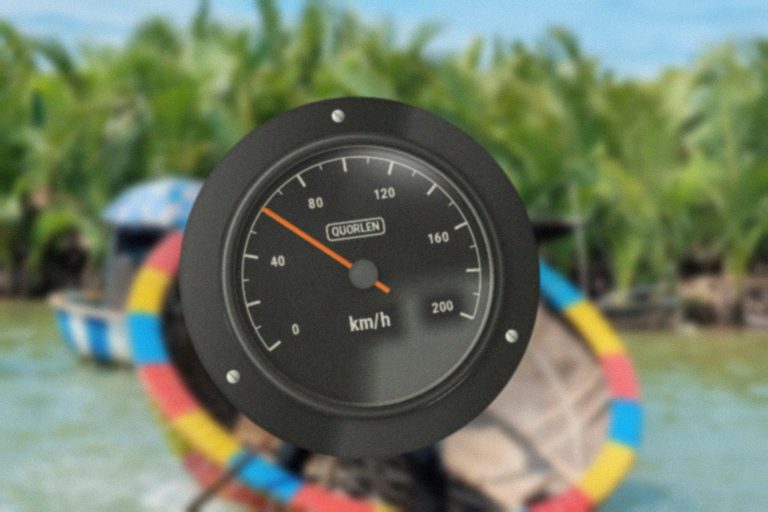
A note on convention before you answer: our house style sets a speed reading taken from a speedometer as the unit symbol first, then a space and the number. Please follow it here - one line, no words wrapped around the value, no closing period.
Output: km/h 60
